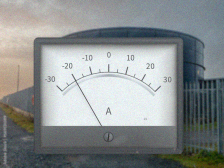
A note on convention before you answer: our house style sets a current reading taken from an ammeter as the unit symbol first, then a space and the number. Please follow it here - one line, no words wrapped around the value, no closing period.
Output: A -20
